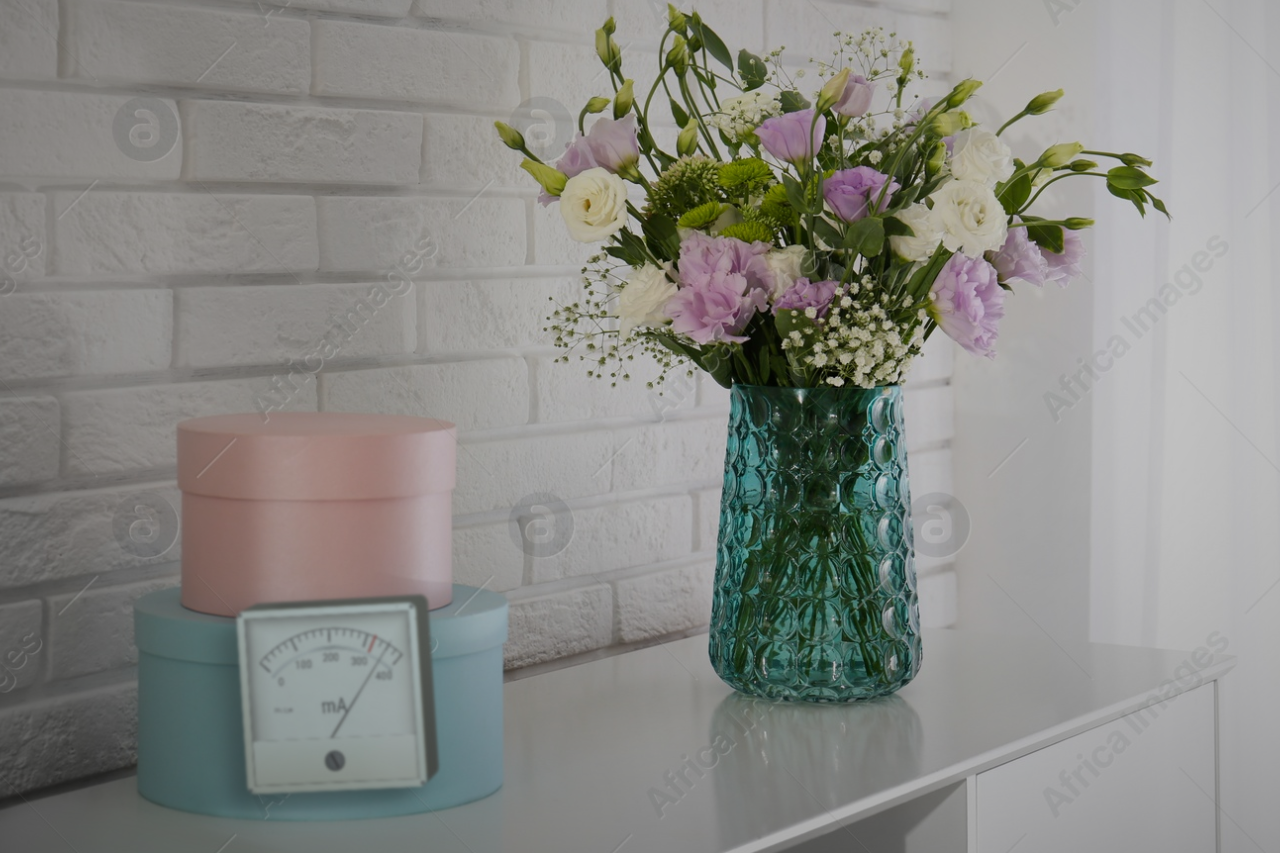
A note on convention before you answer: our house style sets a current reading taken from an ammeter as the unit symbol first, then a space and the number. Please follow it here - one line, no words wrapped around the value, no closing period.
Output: mA 360
